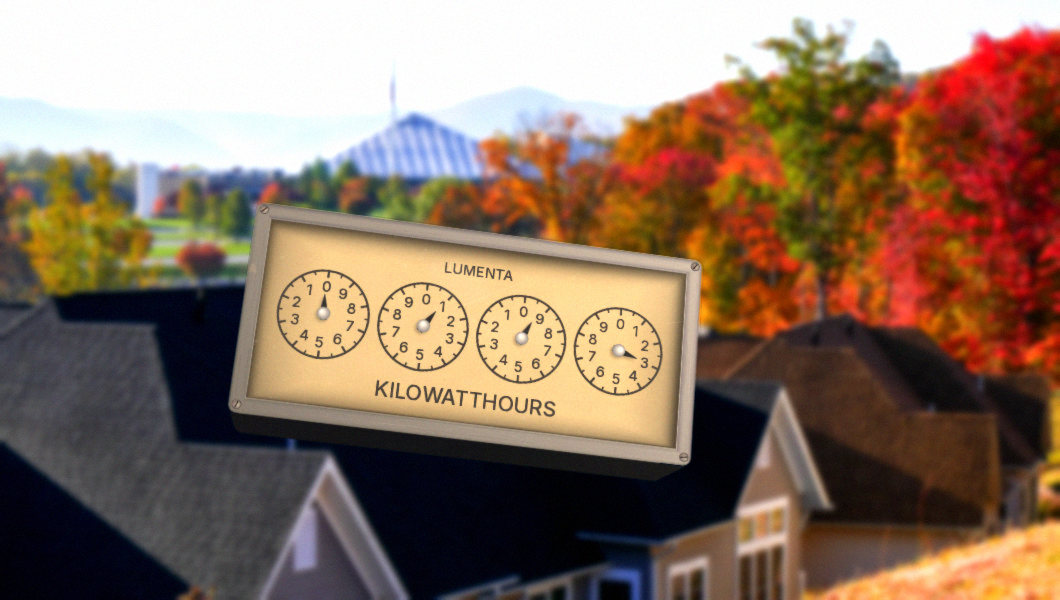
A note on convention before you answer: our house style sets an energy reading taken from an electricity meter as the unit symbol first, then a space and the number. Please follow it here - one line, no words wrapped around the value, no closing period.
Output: kWh 93
